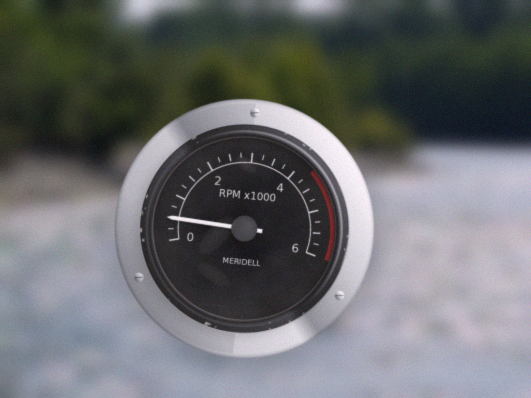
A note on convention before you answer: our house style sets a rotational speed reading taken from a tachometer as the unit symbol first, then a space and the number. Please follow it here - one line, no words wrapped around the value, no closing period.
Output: rpm 500
